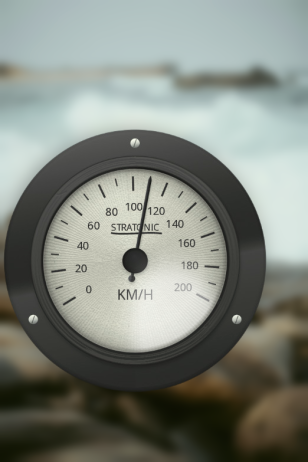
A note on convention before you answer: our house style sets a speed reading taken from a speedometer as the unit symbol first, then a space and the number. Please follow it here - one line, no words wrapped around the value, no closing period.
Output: km/h 110
